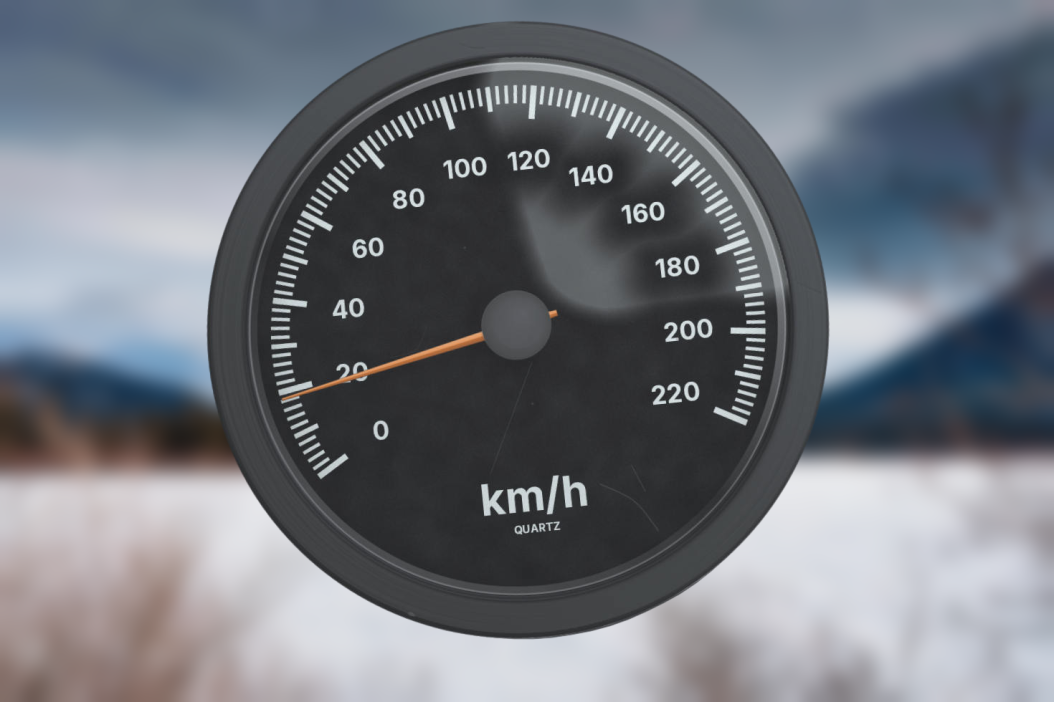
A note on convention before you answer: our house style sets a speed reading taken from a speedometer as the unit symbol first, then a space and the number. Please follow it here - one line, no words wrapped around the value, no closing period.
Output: km/h 18
